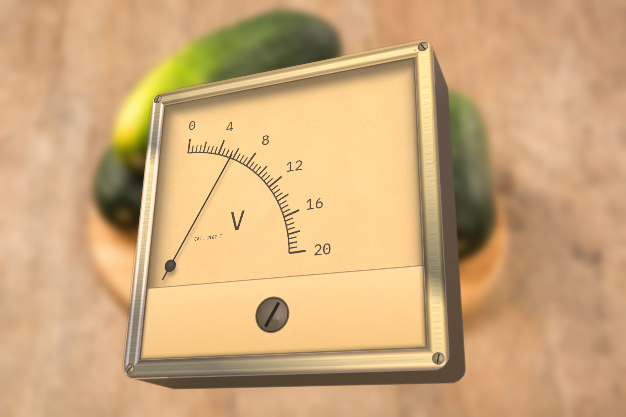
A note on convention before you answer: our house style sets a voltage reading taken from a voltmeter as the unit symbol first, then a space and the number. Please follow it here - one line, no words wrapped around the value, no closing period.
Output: V 6
